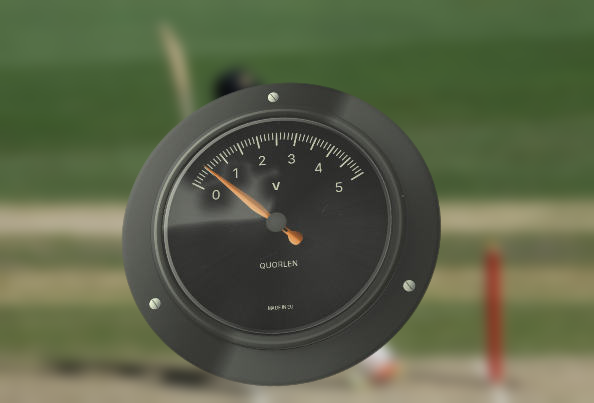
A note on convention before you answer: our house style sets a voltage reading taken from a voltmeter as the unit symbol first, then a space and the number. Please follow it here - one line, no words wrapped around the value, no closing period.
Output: V 0.5
